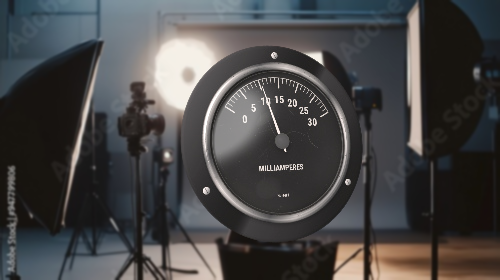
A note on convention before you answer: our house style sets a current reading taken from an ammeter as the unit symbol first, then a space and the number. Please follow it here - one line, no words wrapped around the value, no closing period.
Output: mA 10
